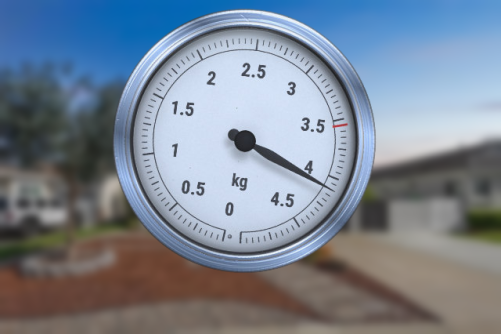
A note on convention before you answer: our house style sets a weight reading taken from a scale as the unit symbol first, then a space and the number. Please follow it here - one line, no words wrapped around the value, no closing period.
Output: kg 4.1
